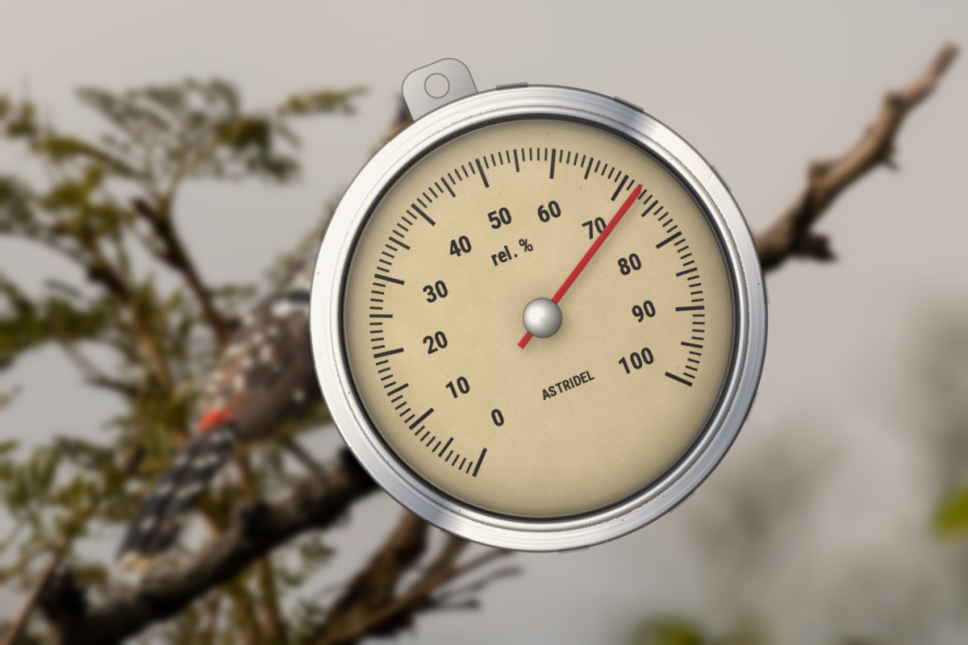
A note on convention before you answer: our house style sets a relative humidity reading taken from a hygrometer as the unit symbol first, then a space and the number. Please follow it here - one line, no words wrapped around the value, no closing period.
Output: % 72
